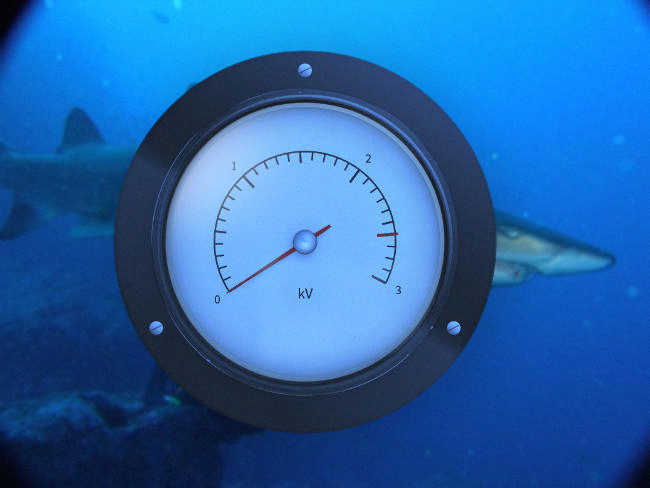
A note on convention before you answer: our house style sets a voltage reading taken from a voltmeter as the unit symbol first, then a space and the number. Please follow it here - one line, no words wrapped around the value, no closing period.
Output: kV 0
